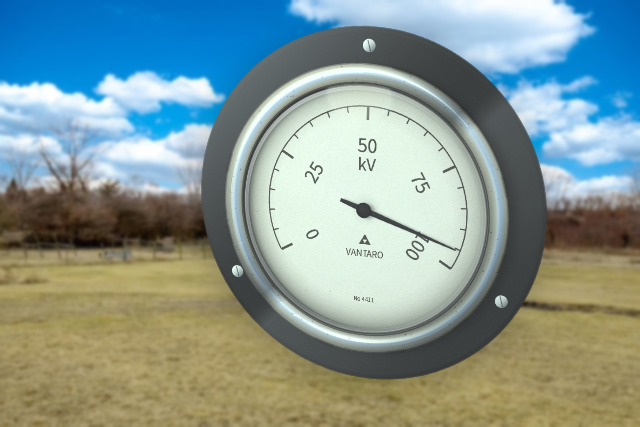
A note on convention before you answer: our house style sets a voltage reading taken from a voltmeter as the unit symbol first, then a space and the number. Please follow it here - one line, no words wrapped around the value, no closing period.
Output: kV 95
